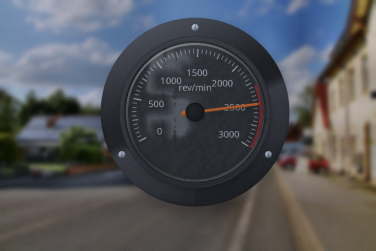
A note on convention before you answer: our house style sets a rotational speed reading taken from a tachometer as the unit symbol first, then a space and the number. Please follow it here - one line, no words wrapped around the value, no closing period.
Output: rpm 2500
